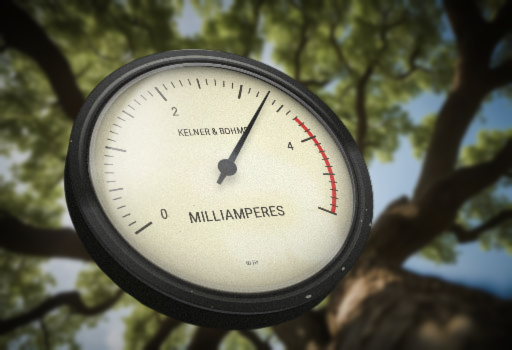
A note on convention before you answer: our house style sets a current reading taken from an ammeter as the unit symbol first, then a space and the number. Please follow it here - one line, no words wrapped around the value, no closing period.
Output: mA 3.3
